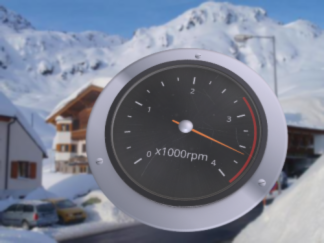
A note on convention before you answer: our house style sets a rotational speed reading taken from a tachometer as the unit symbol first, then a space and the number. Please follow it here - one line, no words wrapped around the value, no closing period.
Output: rpm 3625
